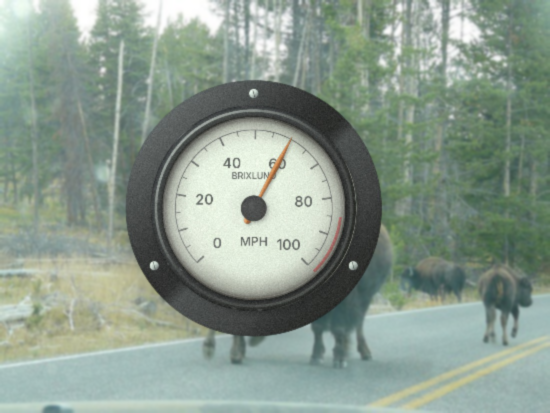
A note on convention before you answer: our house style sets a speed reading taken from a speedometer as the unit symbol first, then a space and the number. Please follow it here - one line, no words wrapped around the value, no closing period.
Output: mph 60
